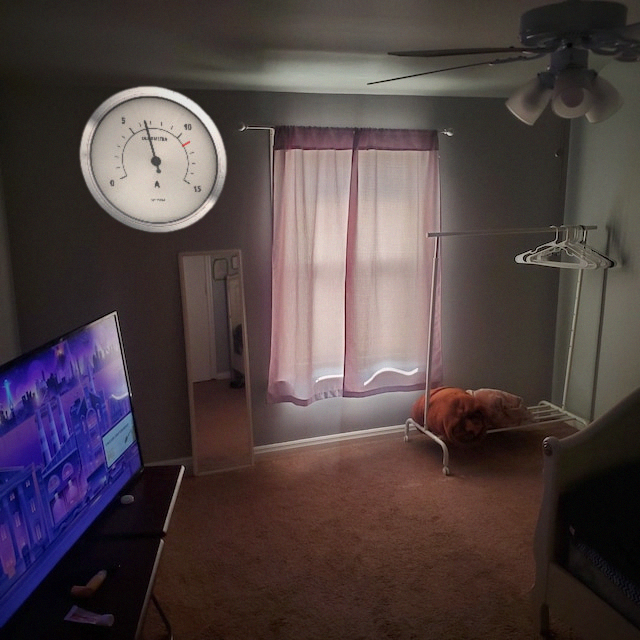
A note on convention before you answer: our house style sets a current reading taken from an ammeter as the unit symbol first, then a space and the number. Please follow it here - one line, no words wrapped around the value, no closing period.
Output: A 6.5
